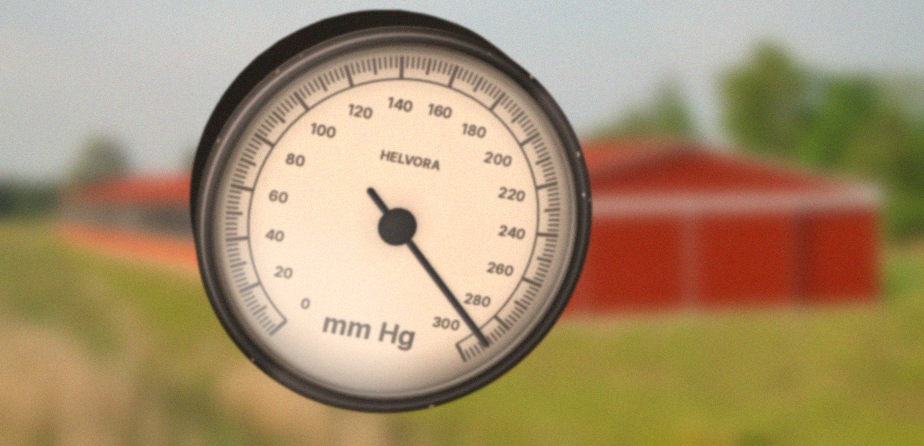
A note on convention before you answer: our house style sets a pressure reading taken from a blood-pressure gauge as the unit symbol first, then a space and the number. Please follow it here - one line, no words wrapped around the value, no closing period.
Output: mmHg 290
